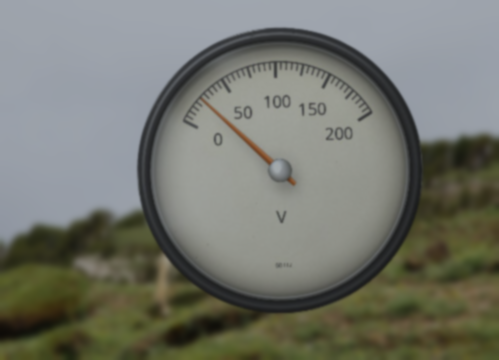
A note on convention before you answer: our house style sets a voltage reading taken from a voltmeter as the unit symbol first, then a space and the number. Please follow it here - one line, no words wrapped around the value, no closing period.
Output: V 25
